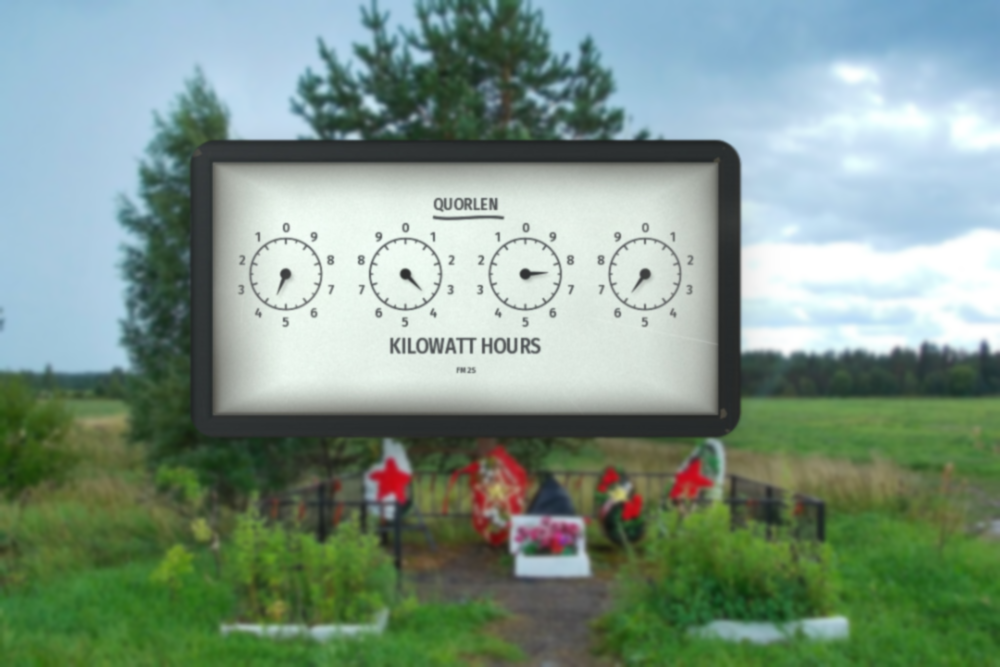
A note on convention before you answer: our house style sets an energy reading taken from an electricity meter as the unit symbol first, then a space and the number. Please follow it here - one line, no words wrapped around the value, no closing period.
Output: kWh 4376
